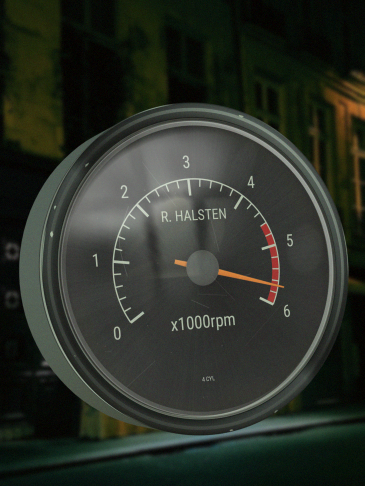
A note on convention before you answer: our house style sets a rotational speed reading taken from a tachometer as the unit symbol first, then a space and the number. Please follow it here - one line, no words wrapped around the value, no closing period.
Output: rpm 5700
